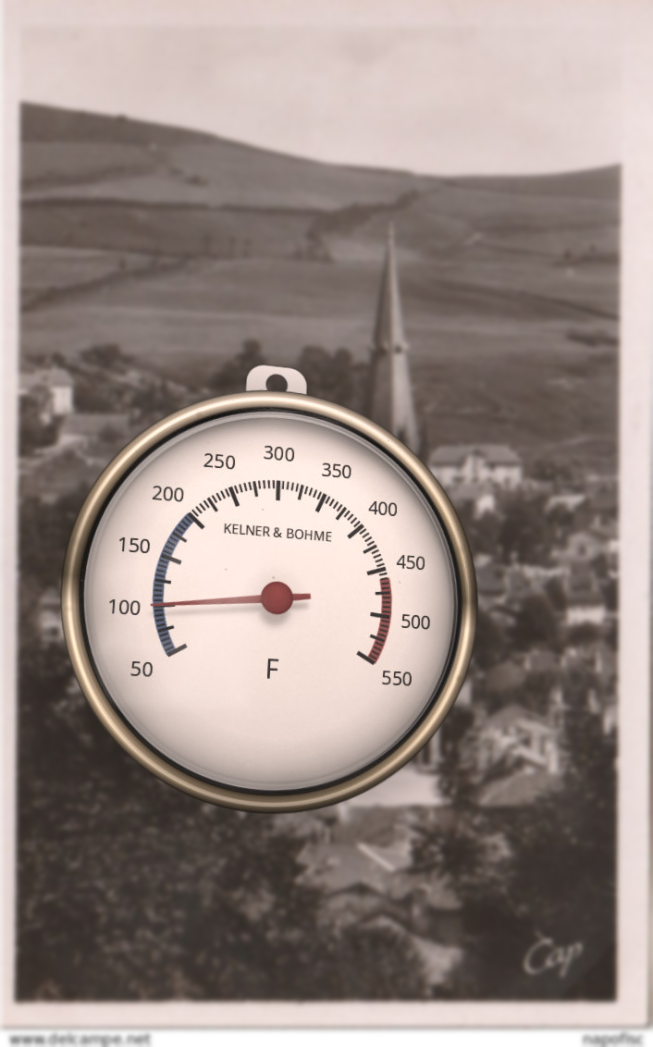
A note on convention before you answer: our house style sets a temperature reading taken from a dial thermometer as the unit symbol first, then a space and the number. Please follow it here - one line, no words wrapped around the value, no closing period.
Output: °F 100
